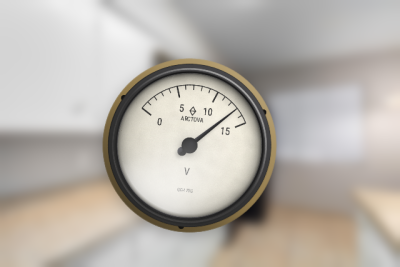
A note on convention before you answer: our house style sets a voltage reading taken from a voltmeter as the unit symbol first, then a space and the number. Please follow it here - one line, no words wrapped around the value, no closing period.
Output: V 13
